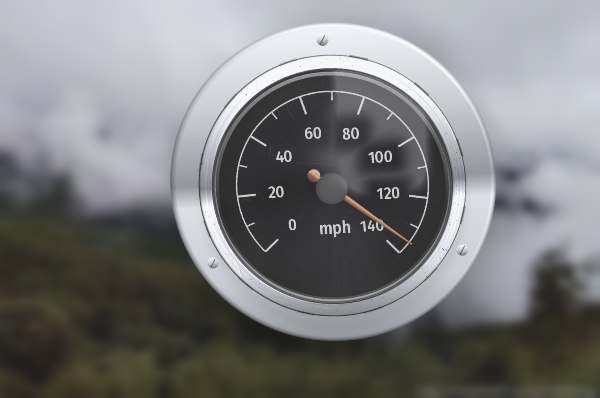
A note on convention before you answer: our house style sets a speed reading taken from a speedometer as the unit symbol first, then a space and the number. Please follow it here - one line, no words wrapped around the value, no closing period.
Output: mph 135
